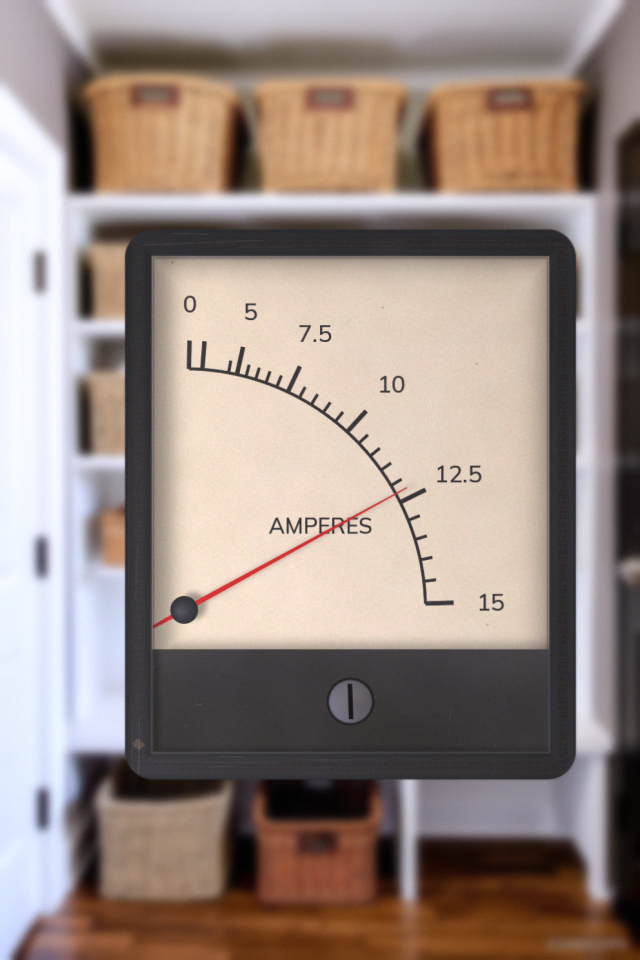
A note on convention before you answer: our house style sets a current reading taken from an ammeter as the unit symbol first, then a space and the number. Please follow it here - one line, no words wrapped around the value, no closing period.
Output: A 12.25
